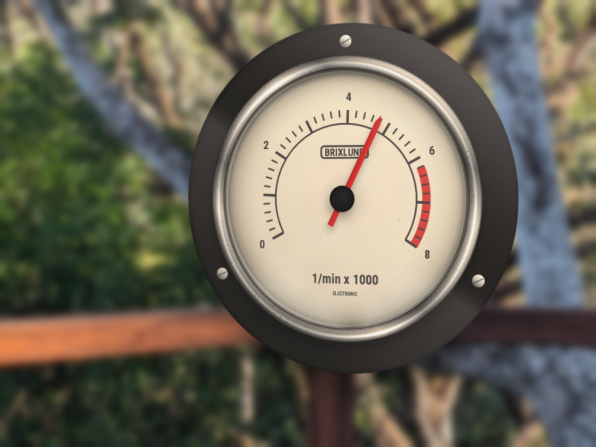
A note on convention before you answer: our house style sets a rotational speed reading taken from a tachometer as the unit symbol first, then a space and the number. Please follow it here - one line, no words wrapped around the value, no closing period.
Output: rpm 4800
